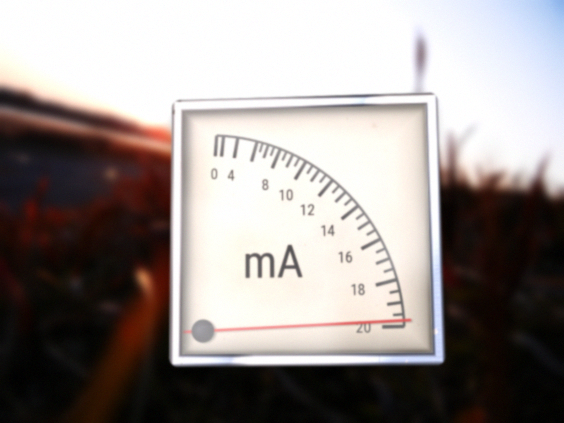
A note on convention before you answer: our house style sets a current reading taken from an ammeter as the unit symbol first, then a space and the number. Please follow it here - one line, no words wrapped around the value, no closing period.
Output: mA 19.75
